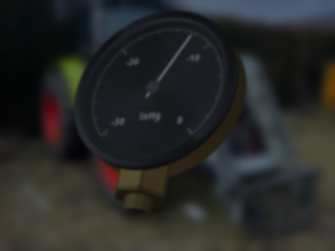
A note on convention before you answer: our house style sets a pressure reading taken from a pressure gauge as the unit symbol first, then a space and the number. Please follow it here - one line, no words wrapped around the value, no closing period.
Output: inHg -12
